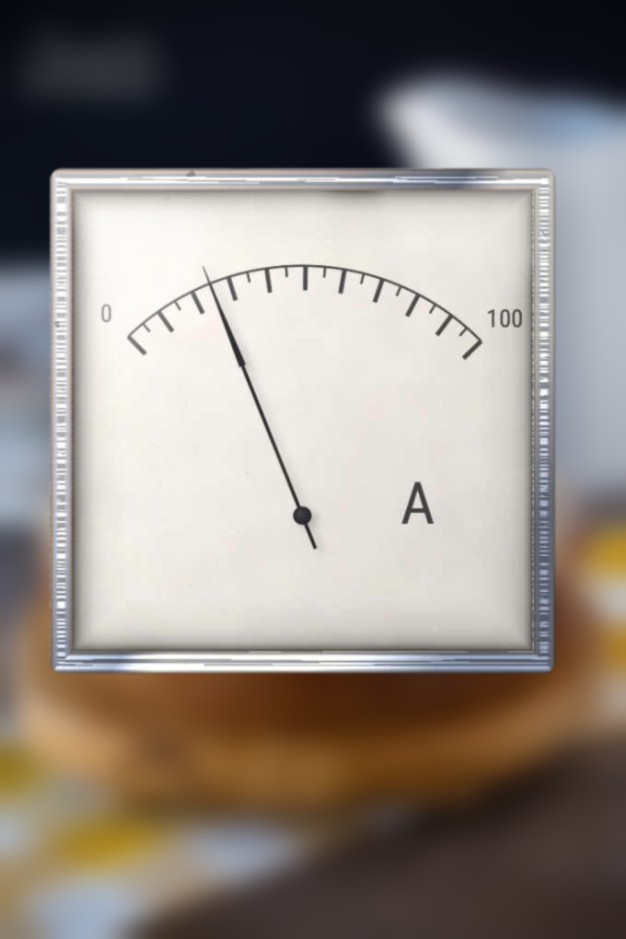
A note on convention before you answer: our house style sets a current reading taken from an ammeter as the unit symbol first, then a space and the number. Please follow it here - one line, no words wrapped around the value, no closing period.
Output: A 25
